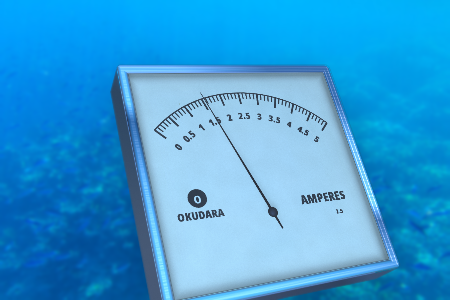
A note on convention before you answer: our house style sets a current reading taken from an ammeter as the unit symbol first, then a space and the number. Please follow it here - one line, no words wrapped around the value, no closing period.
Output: A 1.5
